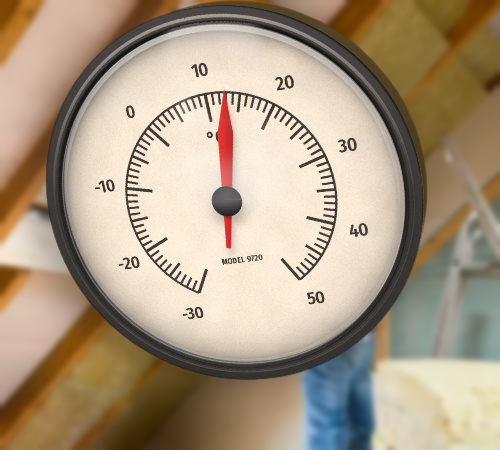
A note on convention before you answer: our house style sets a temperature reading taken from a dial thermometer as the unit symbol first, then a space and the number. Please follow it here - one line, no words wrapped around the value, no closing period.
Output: °C 13
